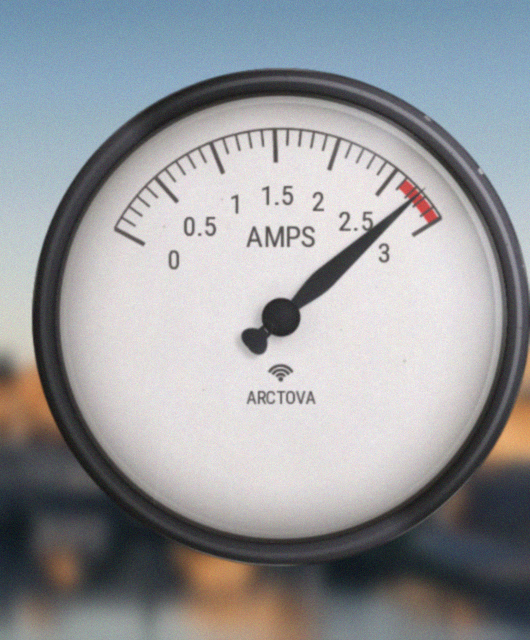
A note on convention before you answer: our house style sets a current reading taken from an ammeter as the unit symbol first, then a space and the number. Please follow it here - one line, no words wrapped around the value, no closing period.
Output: A 2.75
